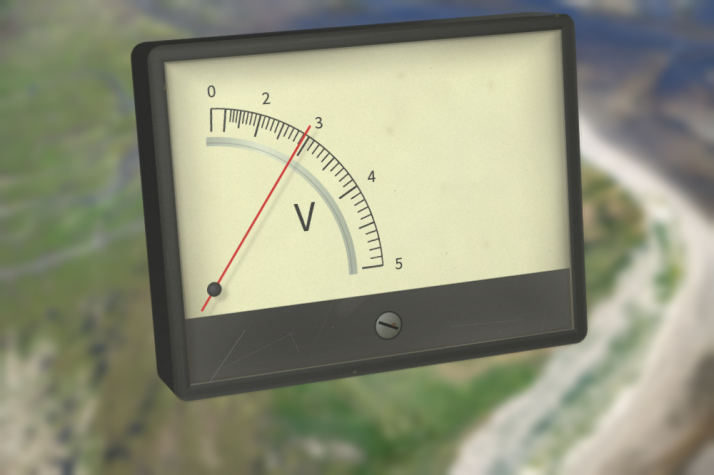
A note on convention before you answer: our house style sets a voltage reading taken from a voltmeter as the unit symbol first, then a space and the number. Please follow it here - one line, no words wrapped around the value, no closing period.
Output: V 2.9
